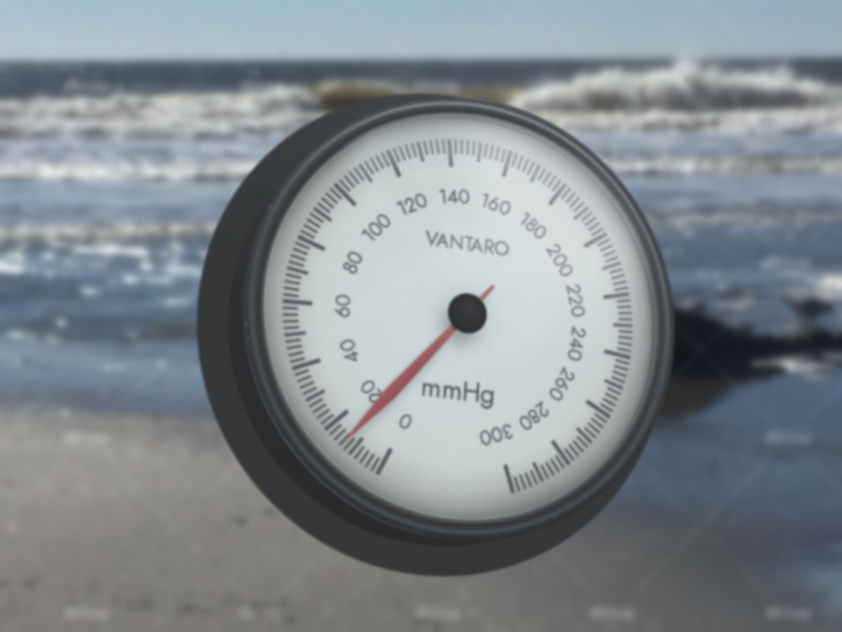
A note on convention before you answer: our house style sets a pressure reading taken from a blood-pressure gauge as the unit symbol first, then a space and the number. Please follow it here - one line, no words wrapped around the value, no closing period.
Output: mmHg 14
